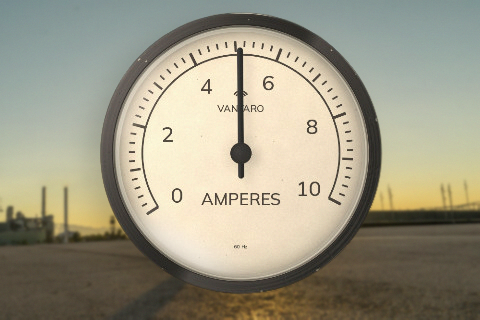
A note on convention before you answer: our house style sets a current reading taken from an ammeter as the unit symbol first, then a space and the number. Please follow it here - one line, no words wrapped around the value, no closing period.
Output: A 5.1
